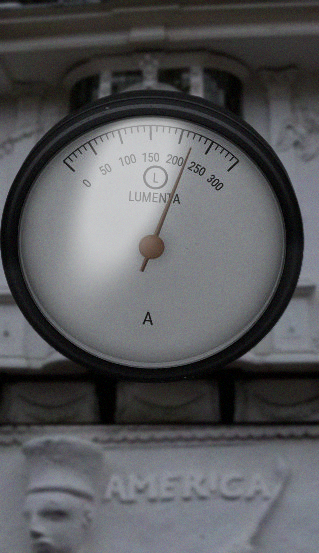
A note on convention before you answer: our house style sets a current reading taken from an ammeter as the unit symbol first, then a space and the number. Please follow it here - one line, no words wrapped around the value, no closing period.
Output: A 220
